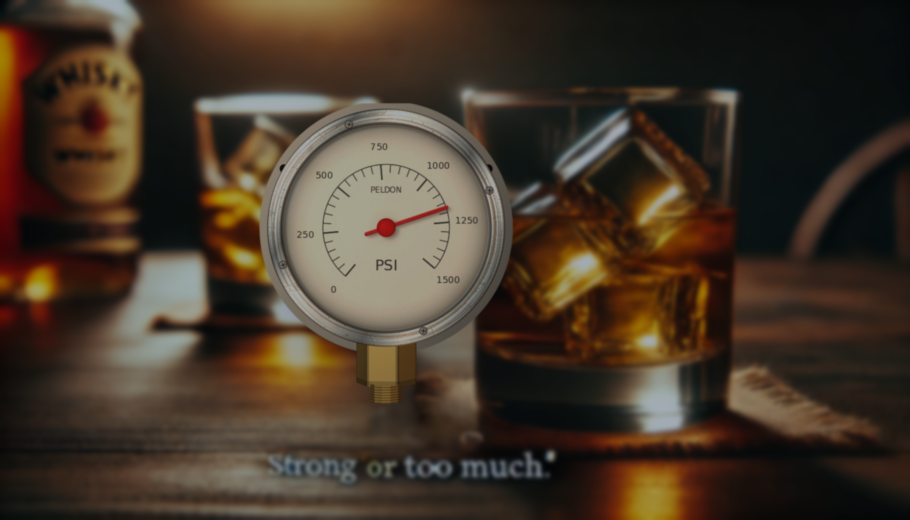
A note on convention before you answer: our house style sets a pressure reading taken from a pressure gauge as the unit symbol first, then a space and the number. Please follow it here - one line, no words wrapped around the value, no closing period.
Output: psi 1175
